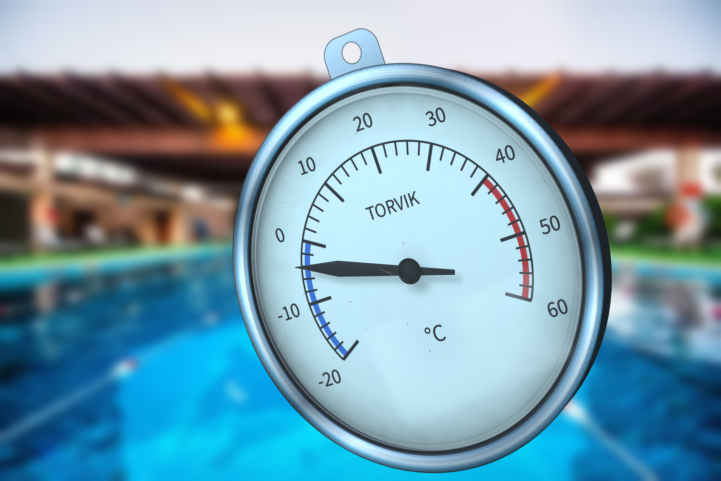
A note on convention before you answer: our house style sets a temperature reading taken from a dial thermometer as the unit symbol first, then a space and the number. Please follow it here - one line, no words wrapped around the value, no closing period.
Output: °C -4
